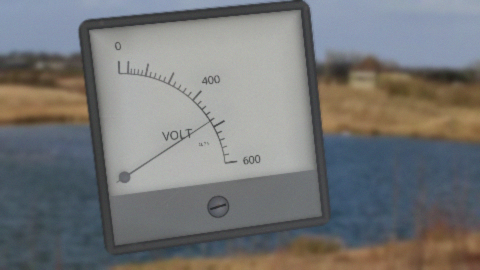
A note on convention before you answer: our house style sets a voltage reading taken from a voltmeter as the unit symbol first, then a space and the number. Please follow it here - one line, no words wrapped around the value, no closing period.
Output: V 480
